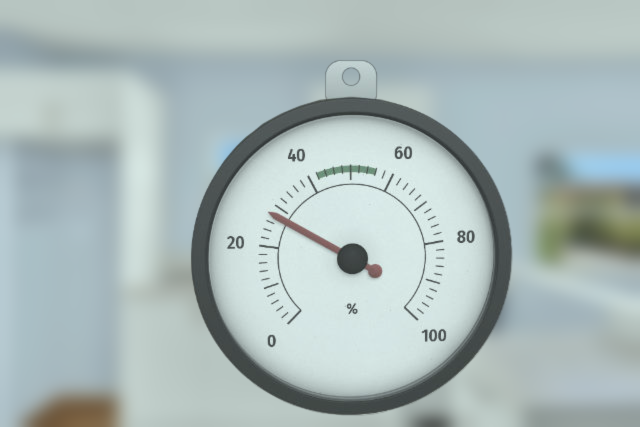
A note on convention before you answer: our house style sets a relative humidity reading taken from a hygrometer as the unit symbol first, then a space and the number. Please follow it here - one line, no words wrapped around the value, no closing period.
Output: % 28
